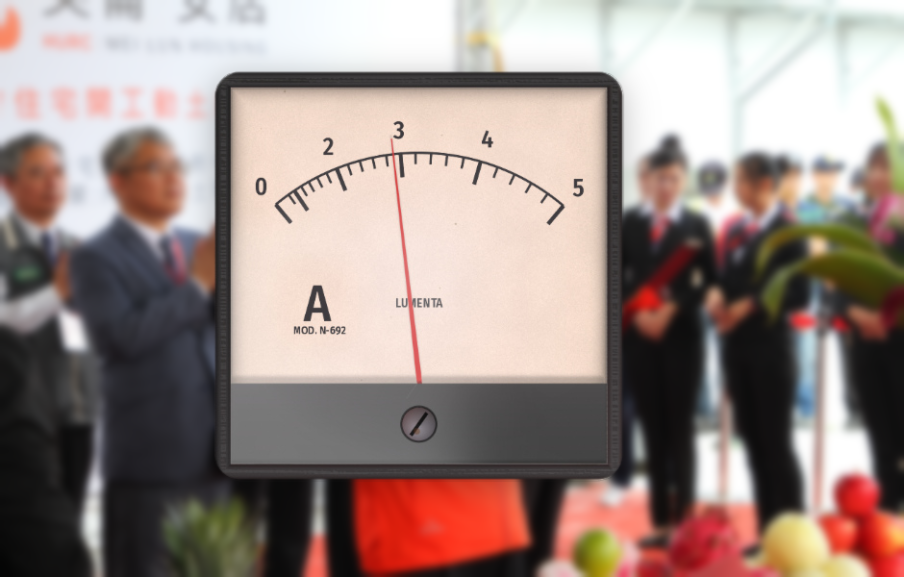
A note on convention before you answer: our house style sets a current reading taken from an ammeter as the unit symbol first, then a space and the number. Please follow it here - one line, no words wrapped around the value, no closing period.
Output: A 2.9
